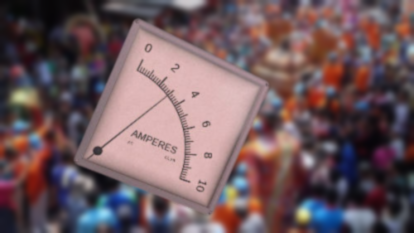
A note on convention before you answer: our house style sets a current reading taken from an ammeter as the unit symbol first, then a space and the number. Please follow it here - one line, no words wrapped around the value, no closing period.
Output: A 3
